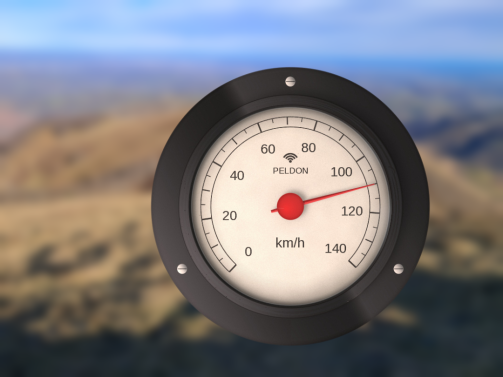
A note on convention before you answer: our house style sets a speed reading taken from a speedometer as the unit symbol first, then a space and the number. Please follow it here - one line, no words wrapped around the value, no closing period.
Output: km/h 110
